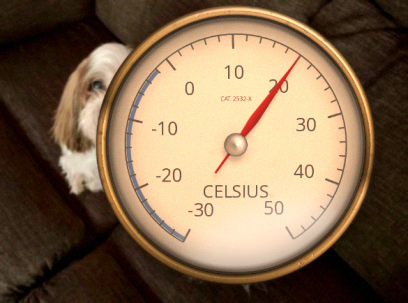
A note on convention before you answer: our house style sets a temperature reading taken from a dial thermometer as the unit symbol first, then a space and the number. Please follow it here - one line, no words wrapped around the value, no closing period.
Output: °C 20
